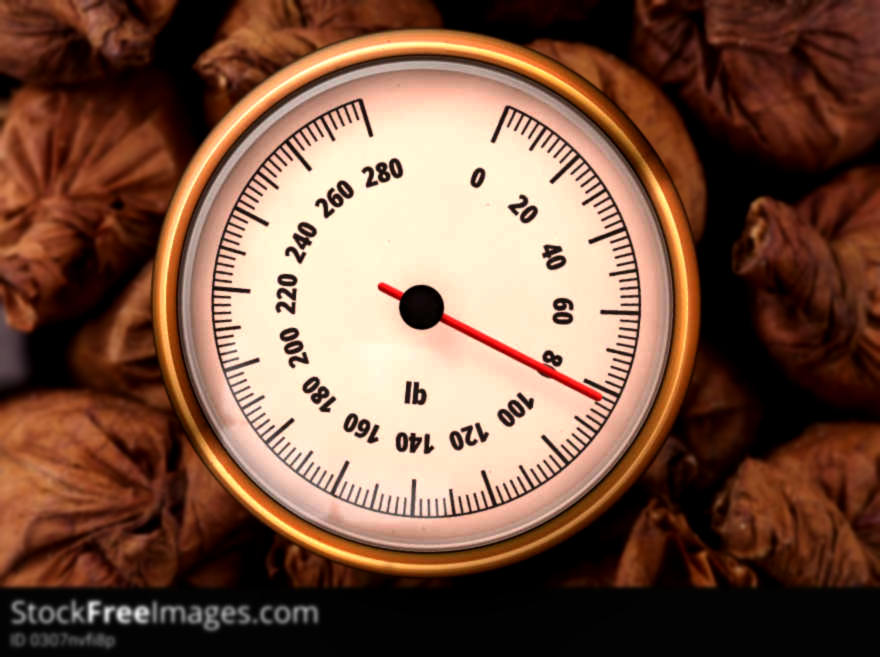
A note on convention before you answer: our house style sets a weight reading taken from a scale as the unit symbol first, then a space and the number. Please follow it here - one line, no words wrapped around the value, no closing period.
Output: lb 82
